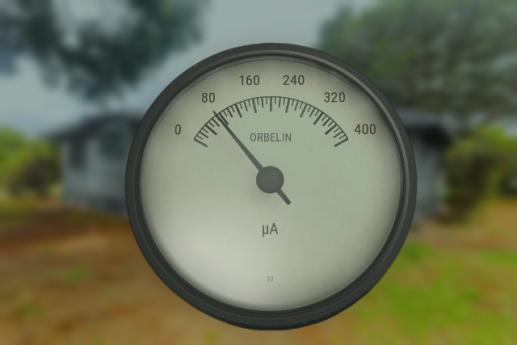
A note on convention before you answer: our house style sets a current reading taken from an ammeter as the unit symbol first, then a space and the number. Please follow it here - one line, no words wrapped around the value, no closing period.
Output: µA 70
